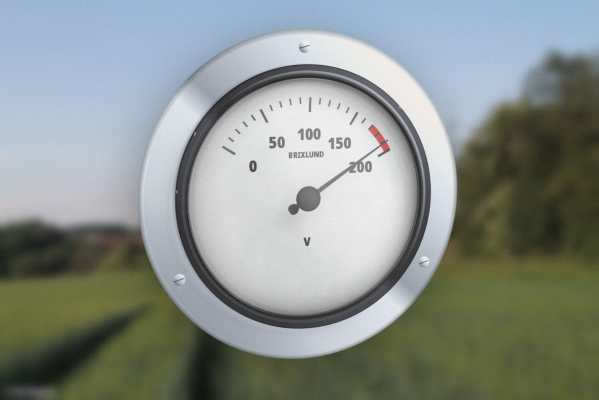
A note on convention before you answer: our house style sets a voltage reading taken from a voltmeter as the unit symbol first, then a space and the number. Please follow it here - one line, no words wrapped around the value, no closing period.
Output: V 190
